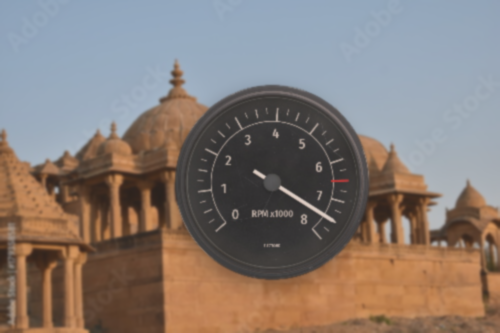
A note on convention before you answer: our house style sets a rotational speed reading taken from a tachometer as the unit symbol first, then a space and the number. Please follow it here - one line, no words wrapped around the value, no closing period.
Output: rpm 7500
